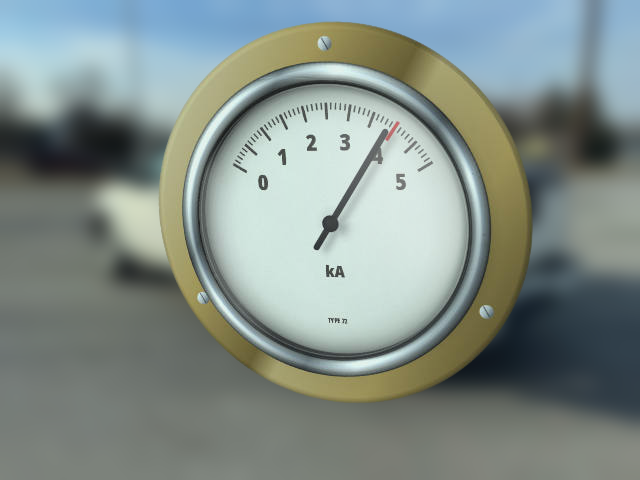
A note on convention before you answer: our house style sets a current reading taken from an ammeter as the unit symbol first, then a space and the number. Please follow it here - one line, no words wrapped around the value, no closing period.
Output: kA 3.9
